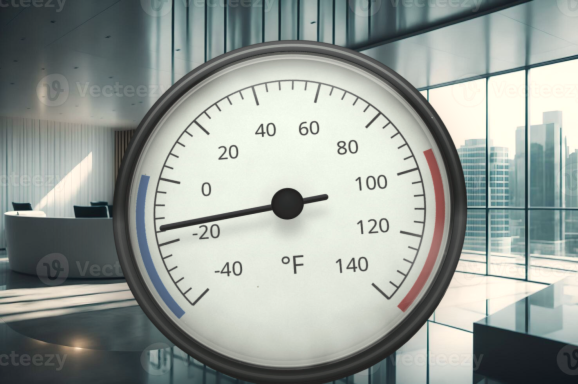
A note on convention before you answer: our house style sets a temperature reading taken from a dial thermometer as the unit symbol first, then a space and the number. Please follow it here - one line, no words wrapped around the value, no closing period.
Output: °F -16
